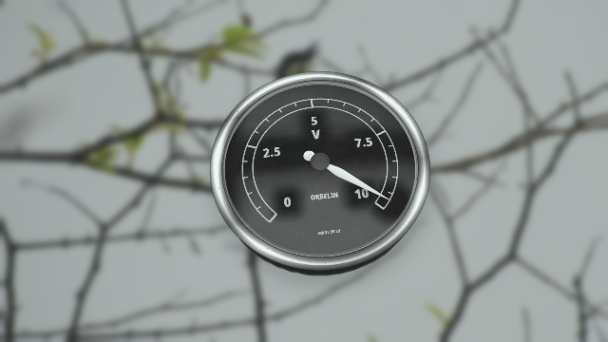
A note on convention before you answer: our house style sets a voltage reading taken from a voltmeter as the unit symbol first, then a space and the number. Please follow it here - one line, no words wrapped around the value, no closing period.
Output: V 9.75
